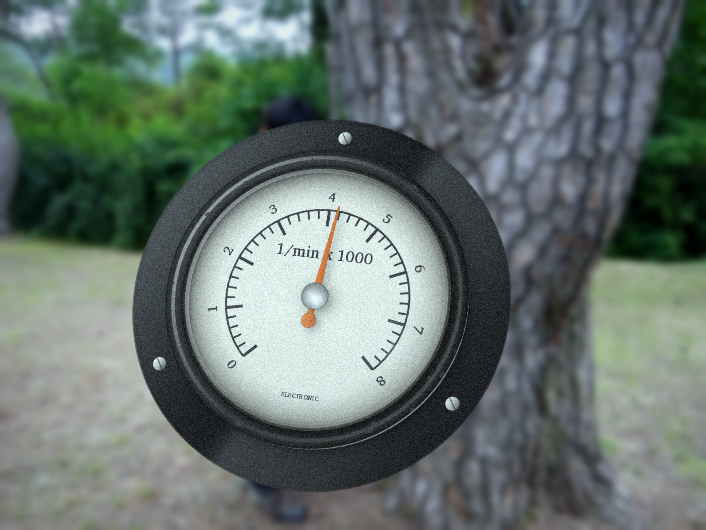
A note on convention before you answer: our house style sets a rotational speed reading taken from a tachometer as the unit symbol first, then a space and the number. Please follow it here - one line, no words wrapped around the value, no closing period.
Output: rpm 4200
